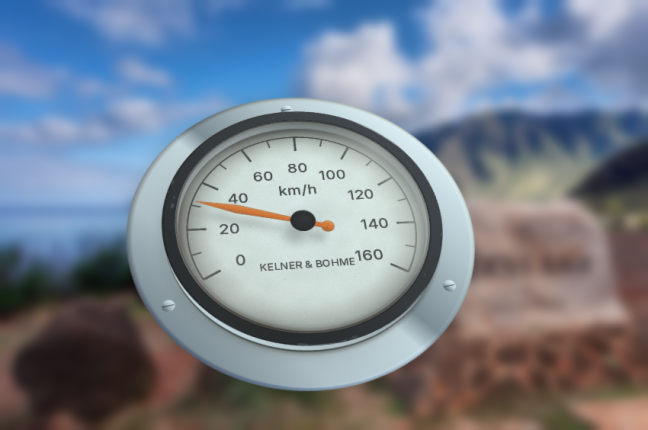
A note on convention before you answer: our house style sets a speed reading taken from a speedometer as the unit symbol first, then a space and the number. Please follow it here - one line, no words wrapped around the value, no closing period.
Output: km/h 30
